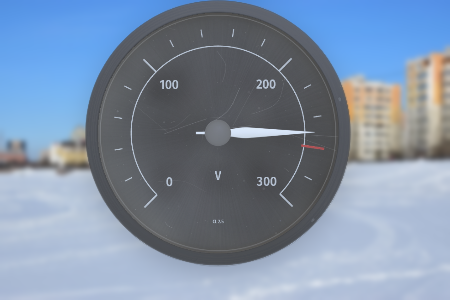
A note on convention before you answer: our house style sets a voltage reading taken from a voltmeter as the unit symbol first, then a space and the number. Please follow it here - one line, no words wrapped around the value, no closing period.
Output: V 250
